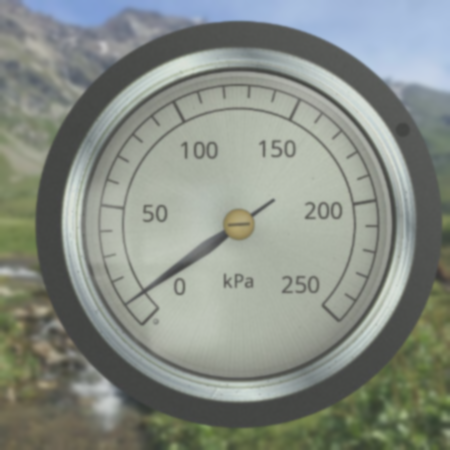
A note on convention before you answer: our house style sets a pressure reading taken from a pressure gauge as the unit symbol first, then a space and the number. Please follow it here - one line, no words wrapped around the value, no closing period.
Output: kPa 10
